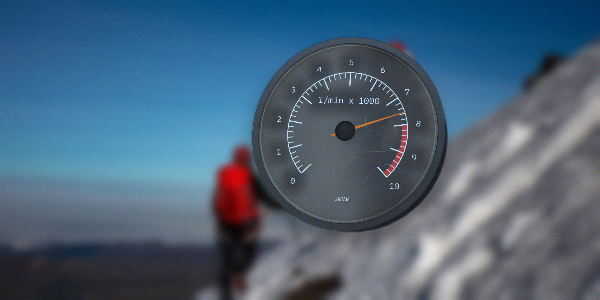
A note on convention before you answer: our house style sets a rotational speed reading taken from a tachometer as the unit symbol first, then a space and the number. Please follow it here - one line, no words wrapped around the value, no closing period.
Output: rpm 7600
